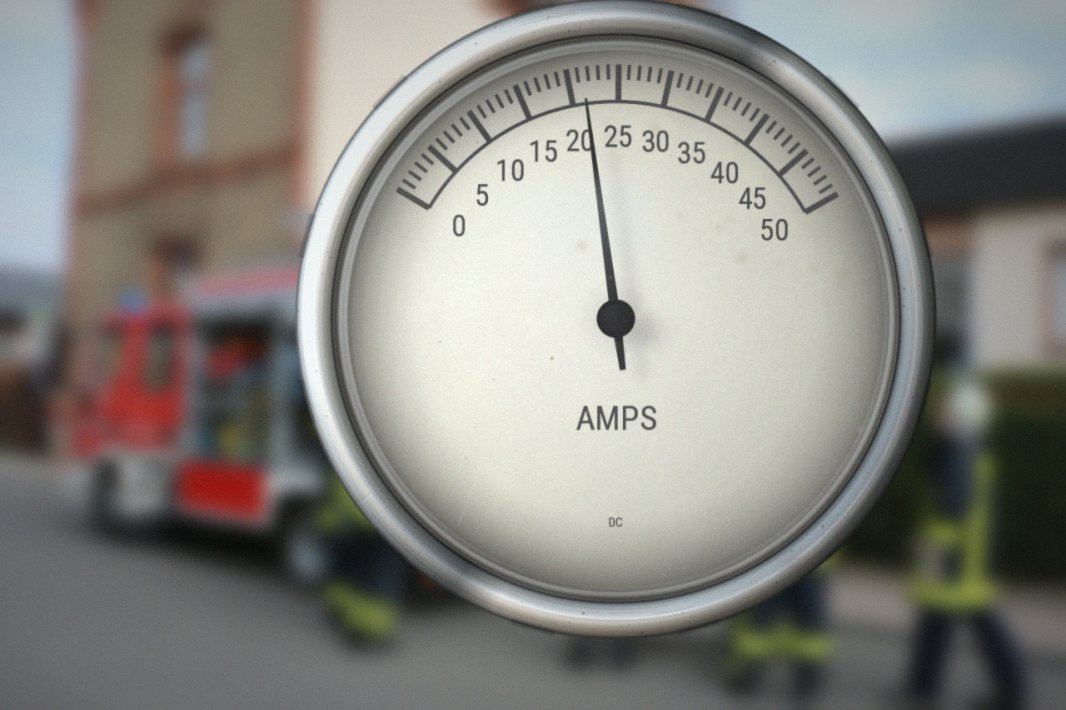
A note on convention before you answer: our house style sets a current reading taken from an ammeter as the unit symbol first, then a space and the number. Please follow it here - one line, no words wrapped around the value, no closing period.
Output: A 21.5
